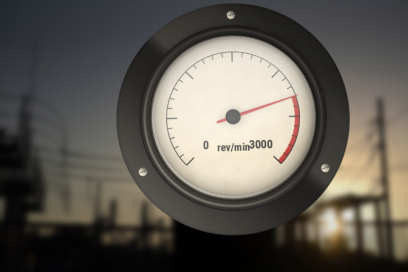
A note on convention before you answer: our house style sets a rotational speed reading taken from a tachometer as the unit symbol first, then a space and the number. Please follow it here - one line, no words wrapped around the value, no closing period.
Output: rpm 2300
